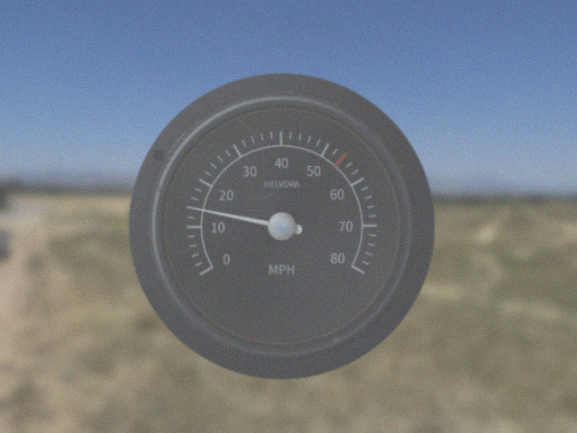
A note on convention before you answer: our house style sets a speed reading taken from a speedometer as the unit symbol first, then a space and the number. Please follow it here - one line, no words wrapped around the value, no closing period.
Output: mph 14
